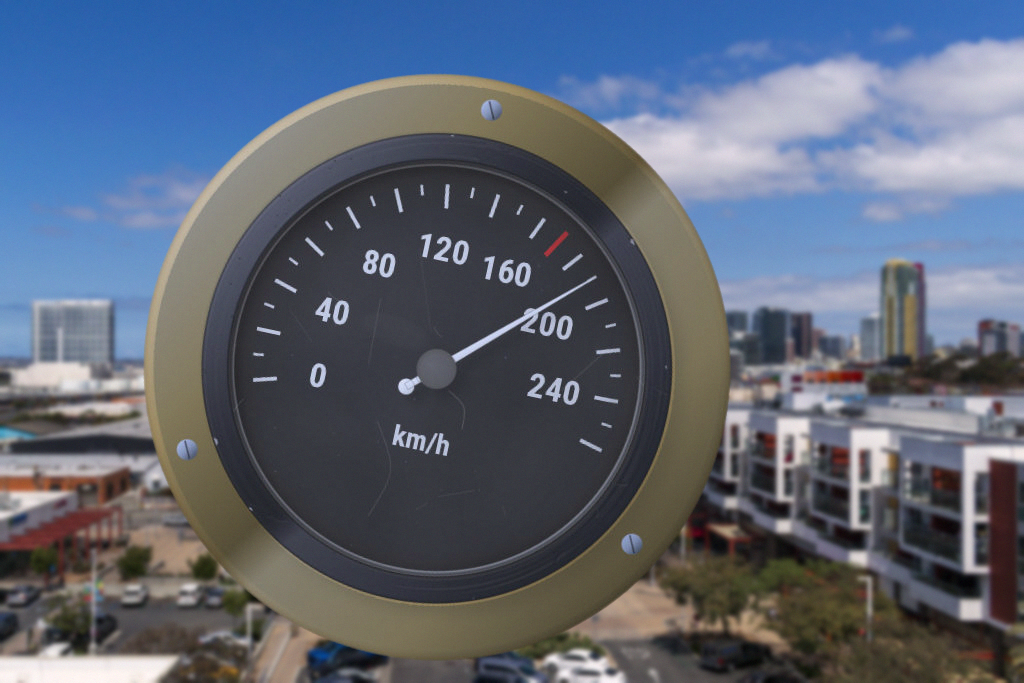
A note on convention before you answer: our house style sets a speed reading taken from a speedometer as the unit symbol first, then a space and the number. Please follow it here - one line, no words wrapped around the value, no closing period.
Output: km/h 190
